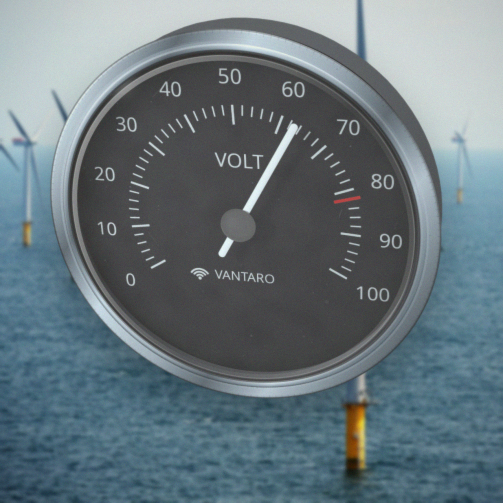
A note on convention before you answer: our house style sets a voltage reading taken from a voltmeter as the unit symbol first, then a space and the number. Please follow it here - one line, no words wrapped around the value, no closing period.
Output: V 63
